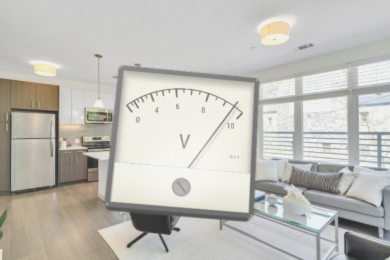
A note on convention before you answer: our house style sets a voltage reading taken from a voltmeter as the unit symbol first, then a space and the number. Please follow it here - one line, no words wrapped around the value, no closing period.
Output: V 9.5
